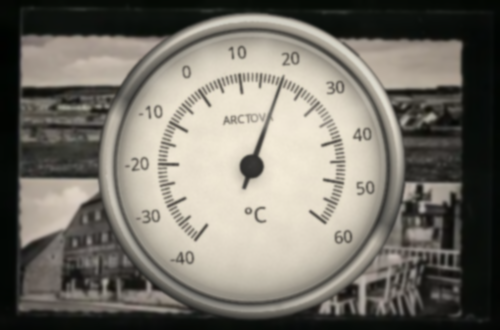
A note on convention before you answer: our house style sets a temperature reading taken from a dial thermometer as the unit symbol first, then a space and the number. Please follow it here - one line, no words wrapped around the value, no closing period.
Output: °C 20
